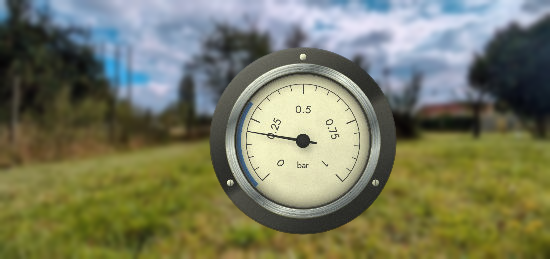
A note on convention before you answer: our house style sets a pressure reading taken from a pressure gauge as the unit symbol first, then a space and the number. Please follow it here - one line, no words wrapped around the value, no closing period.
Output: bar 0.2
